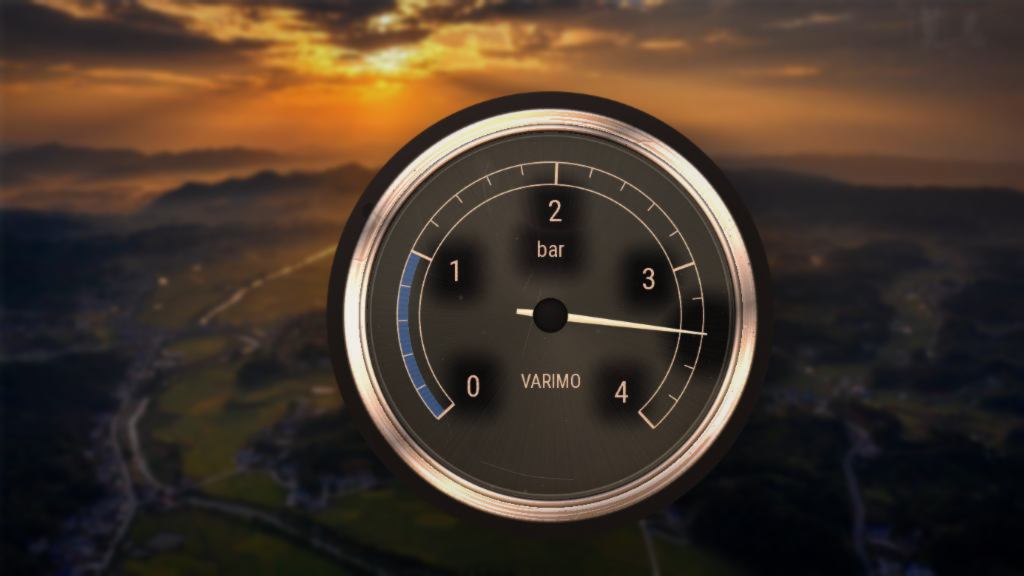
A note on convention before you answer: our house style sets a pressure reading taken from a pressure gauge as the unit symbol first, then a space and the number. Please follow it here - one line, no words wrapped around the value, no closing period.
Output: bar 3.4
